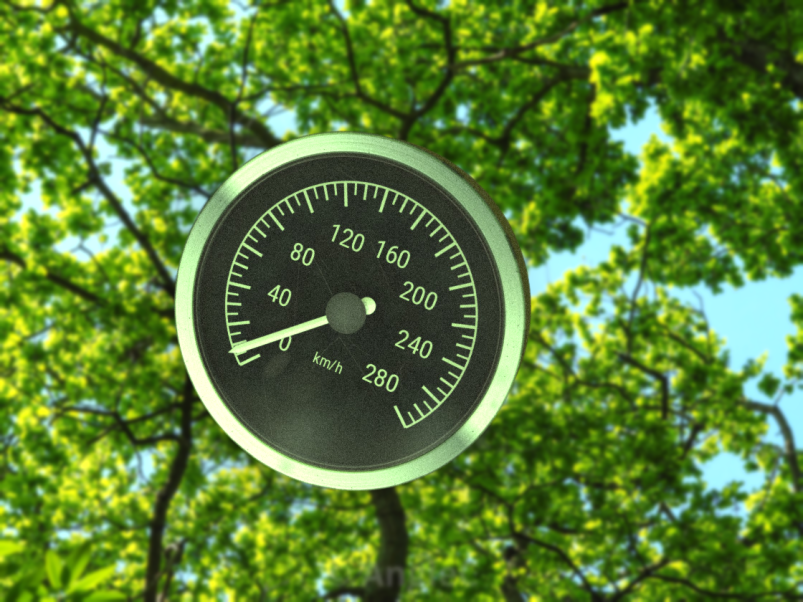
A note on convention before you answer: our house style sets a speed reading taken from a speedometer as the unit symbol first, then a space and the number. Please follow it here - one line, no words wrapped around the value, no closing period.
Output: km/h 7.5
